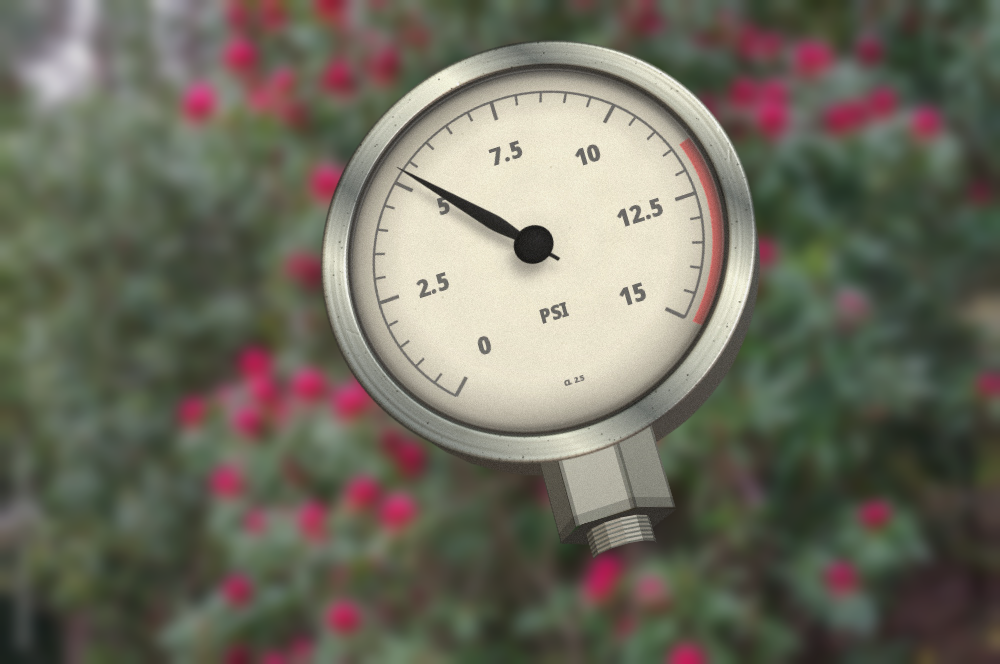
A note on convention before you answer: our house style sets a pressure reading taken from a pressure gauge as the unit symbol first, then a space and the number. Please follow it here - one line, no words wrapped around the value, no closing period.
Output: psi 5.25
